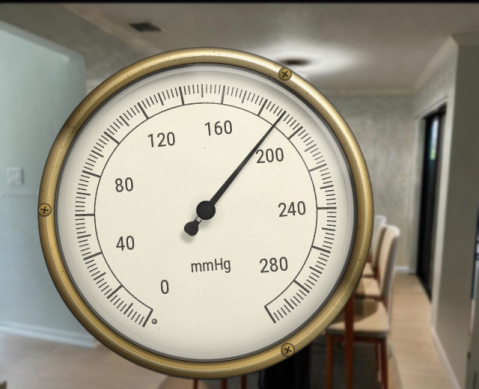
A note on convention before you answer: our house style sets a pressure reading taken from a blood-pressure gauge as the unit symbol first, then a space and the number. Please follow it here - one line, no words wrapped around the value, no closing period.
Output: mmHg 190
